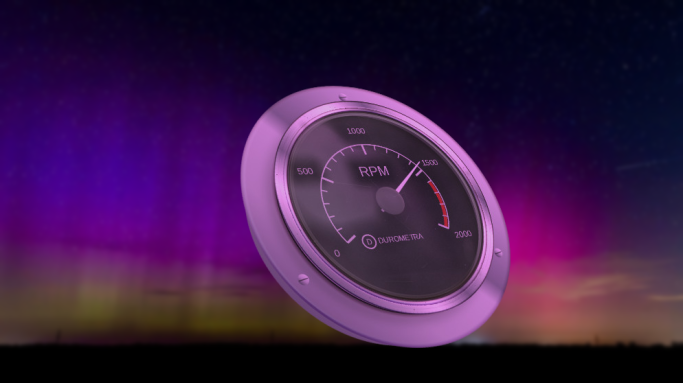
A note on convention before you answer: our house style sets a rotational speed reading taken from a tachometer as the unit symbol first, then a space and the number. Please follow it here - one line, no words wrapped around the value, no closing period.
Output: rpm 1450
